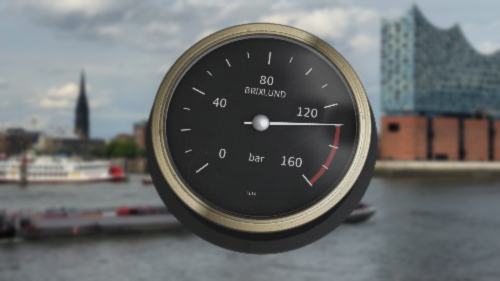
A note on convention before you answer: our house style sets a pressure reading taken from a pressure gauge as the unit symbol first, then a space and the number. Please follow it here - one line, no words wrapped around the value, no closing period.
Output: bar 130
